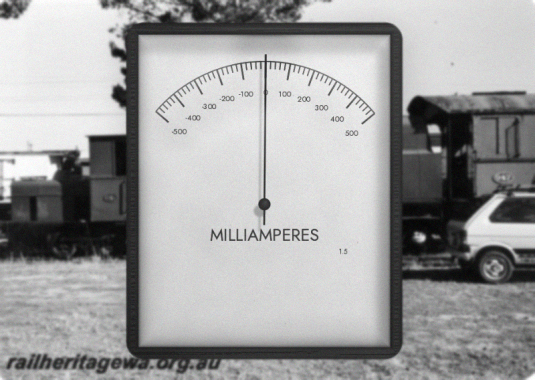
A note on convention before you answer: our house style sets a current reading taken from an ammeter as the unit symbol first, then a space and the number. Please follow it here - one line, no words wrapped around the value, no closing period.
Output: mA 0
